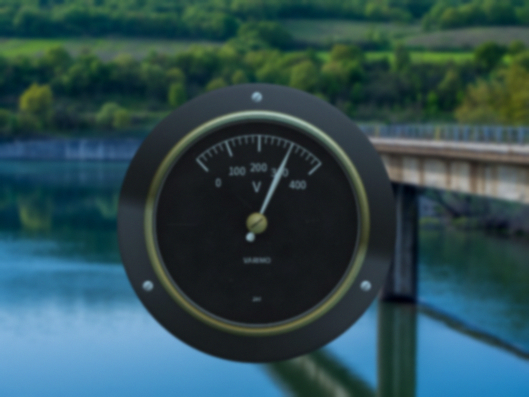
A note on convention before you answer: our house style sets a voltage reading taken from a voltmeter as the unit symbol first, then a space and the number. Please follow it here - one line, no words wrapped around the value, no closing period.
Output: V 300
